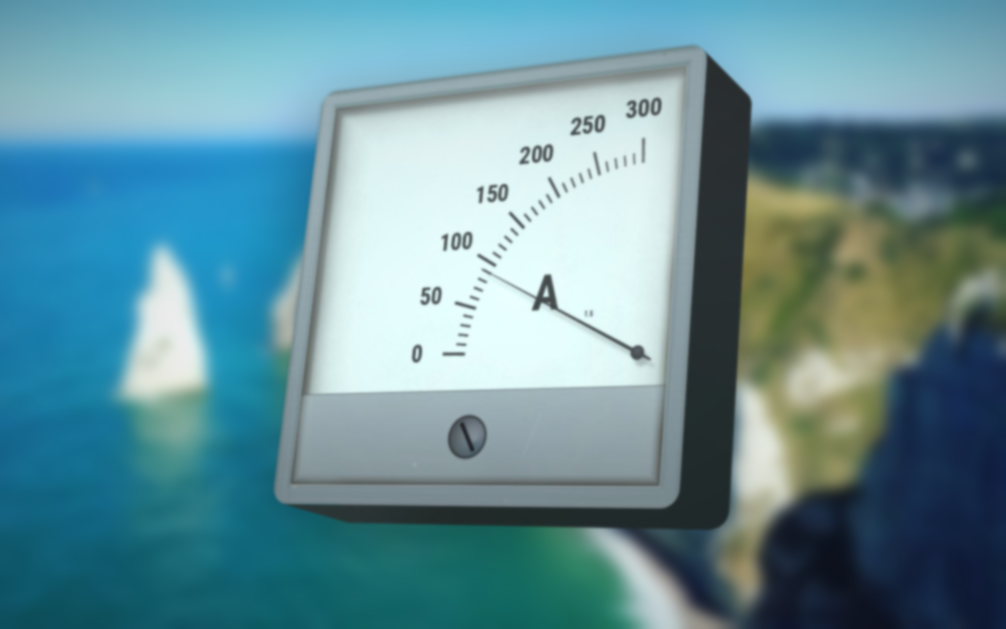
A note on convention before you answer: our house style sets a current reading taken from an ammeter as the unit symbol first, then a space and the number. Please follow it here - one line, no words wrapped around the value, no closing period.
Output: A 90
